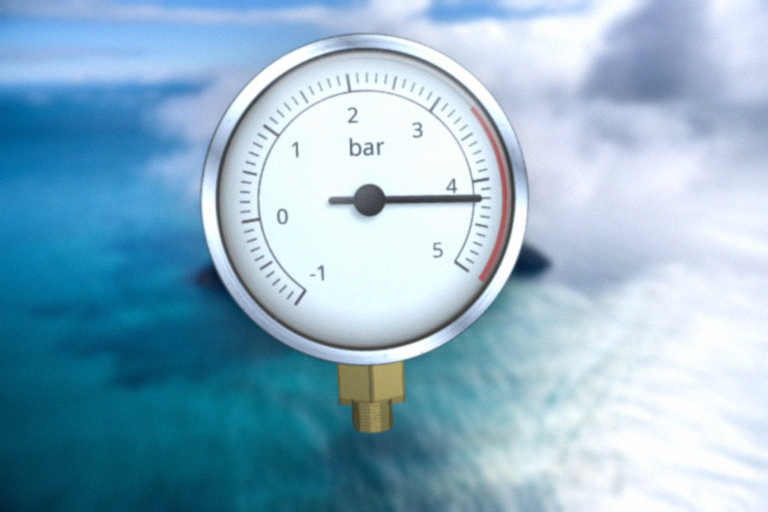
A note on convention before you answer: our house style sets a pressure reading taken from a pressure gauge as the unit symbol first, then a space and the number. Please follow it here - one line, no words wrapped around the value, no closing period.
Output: bar 4.2
